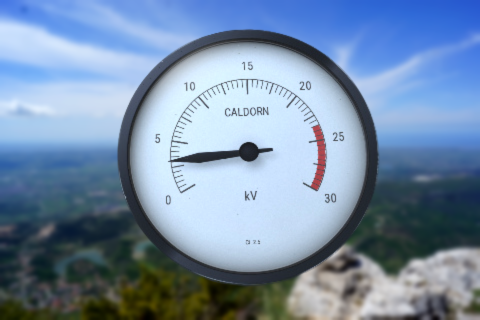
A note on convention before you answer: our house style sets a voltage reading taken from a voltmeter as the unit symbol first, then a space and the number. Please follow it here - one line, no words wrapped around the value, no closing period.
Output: kV 3
